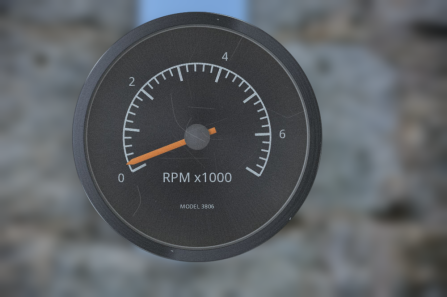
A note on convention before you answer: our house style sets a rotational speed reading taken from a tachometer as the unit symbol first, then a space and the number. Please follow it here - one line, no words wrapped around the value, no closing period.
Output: rpm 200
